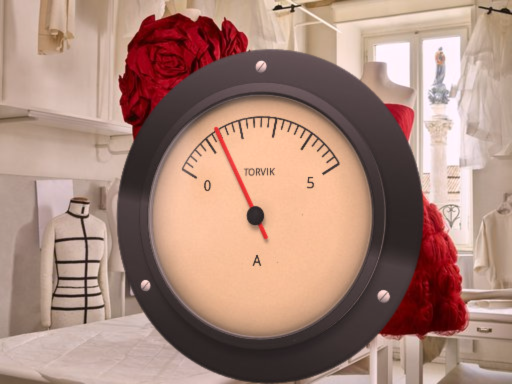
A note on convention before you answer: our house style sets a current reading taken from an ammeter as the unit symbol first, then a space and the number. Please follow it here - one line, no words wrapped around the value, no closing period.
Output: A 1.4
